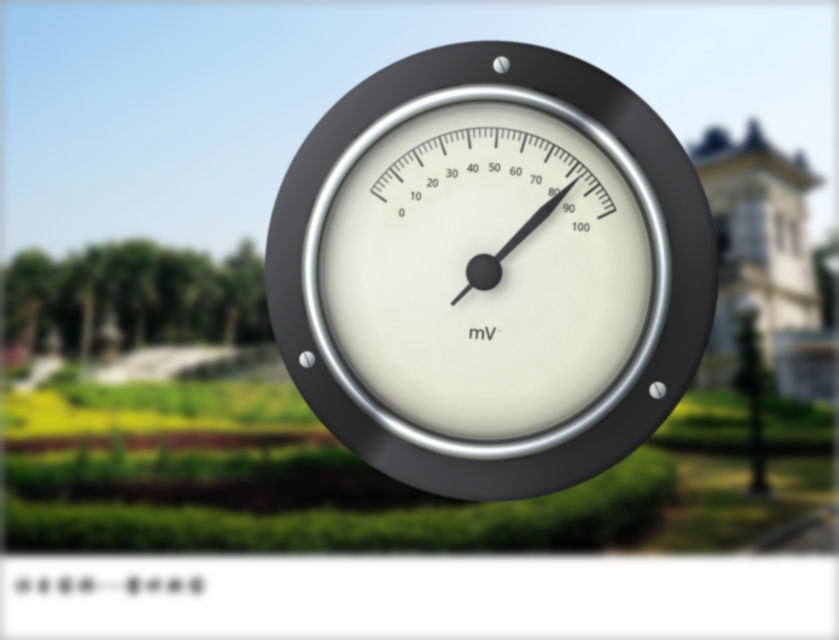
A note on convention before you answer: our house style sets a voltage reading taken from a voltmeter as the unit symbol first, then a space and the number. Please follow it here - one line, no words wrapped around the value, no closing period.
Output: mV 84
